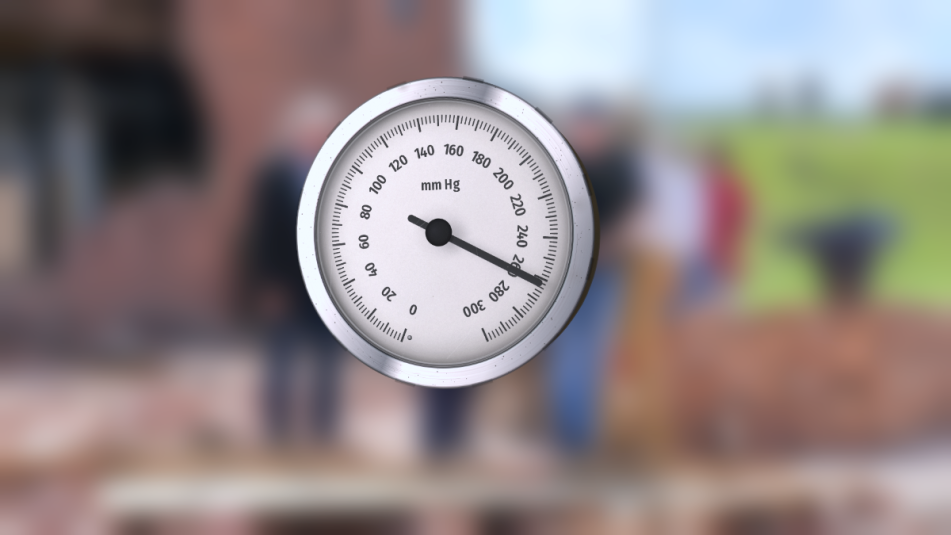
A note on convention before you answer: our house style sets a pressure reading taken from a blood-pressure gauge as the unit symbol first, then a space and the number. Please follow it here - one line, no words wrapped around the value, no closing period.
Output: mmHg 262
